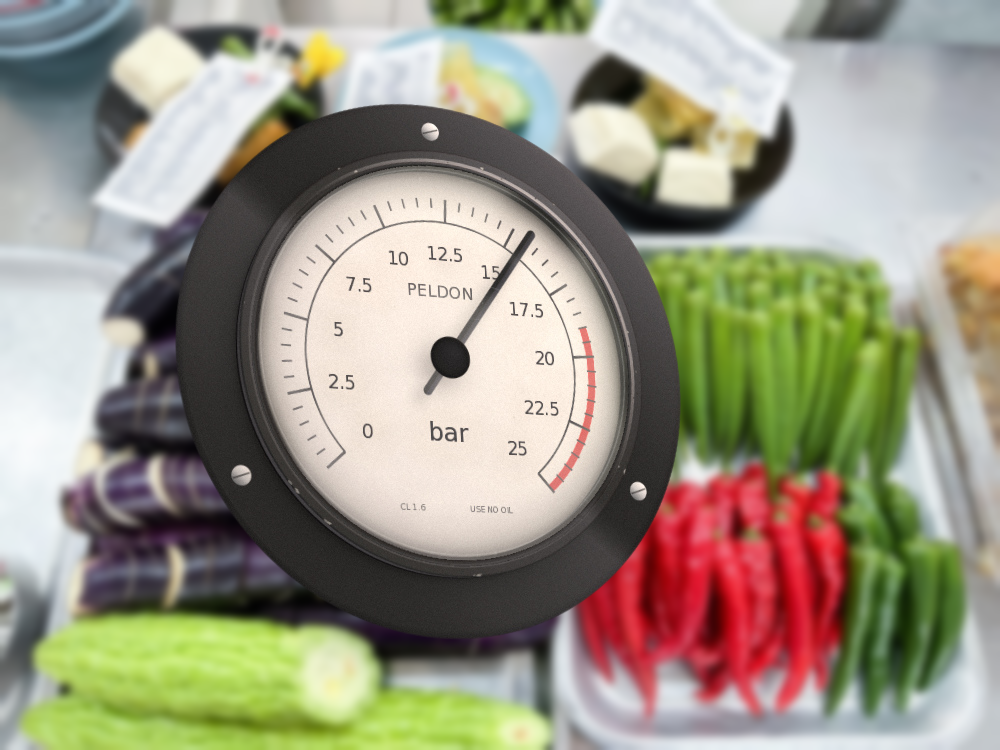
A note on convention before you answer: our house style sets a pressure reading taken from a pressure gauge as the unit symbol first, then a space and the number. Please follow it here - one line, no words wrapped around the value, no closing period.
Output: bar 15.5
